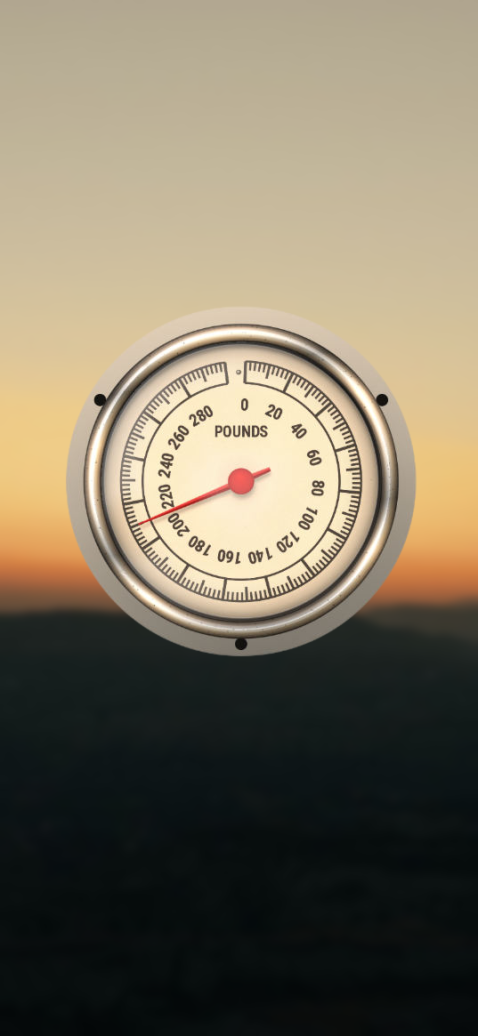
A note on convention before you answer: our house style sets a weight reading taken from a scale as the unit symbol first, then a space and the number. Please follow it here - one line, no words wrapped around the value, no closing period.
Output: lb 210
